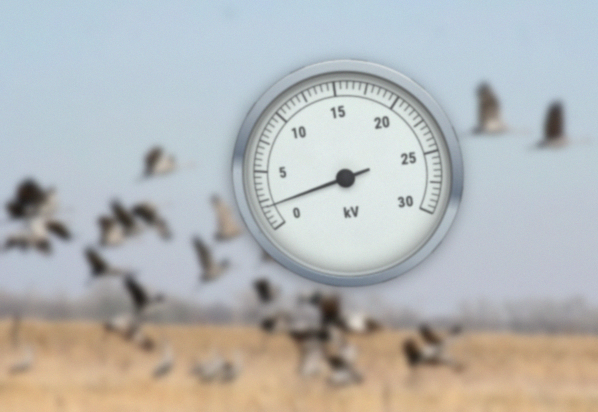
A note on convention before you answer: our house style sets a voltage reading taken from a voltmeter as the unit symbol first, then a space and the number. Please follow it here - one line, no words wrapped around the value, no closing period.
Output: kV 2
